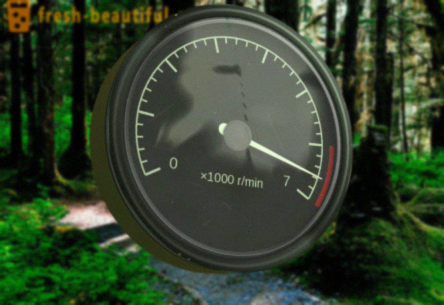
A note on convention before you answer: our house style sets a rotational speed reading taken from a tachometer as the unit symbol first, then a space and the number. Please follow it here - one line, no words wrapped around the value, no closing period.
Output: rpm 6600
